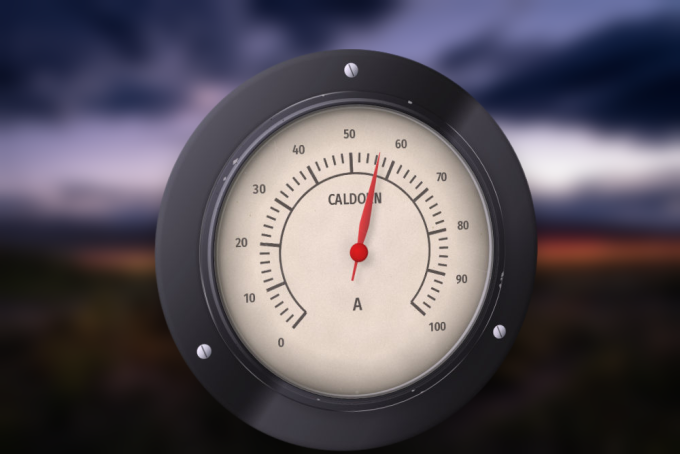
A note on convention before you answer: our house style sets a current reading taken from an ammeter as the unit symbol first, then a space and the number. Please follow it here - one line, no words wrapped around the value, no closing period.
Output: A 56
